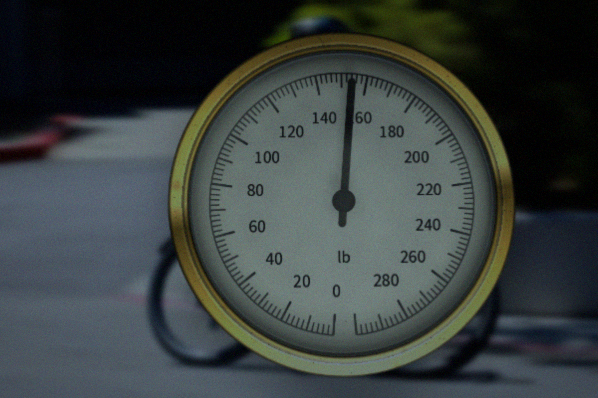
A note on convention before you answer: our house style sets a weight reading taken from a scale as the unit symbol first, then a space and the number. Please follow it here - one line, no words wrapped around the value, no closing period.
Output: lb 154
